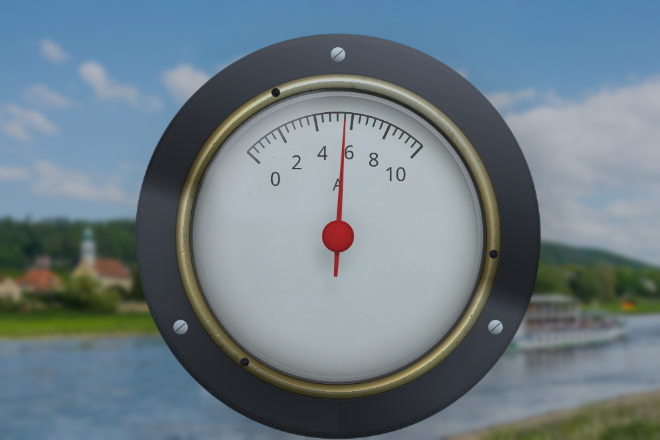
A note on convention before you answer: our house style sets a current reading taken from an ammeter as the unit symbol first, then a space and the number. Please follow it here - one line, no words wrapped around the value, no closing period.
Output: A 5.6
